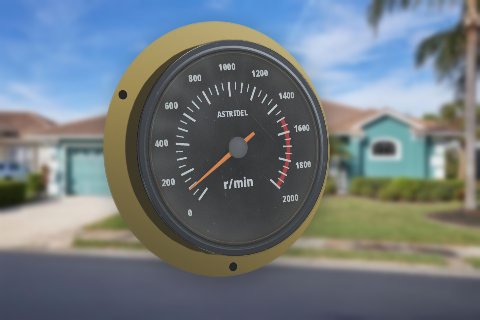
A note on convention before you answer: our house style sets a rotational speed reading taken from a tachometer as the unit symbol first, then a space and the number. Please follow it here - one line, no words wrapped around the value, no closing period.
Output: rpm 100
